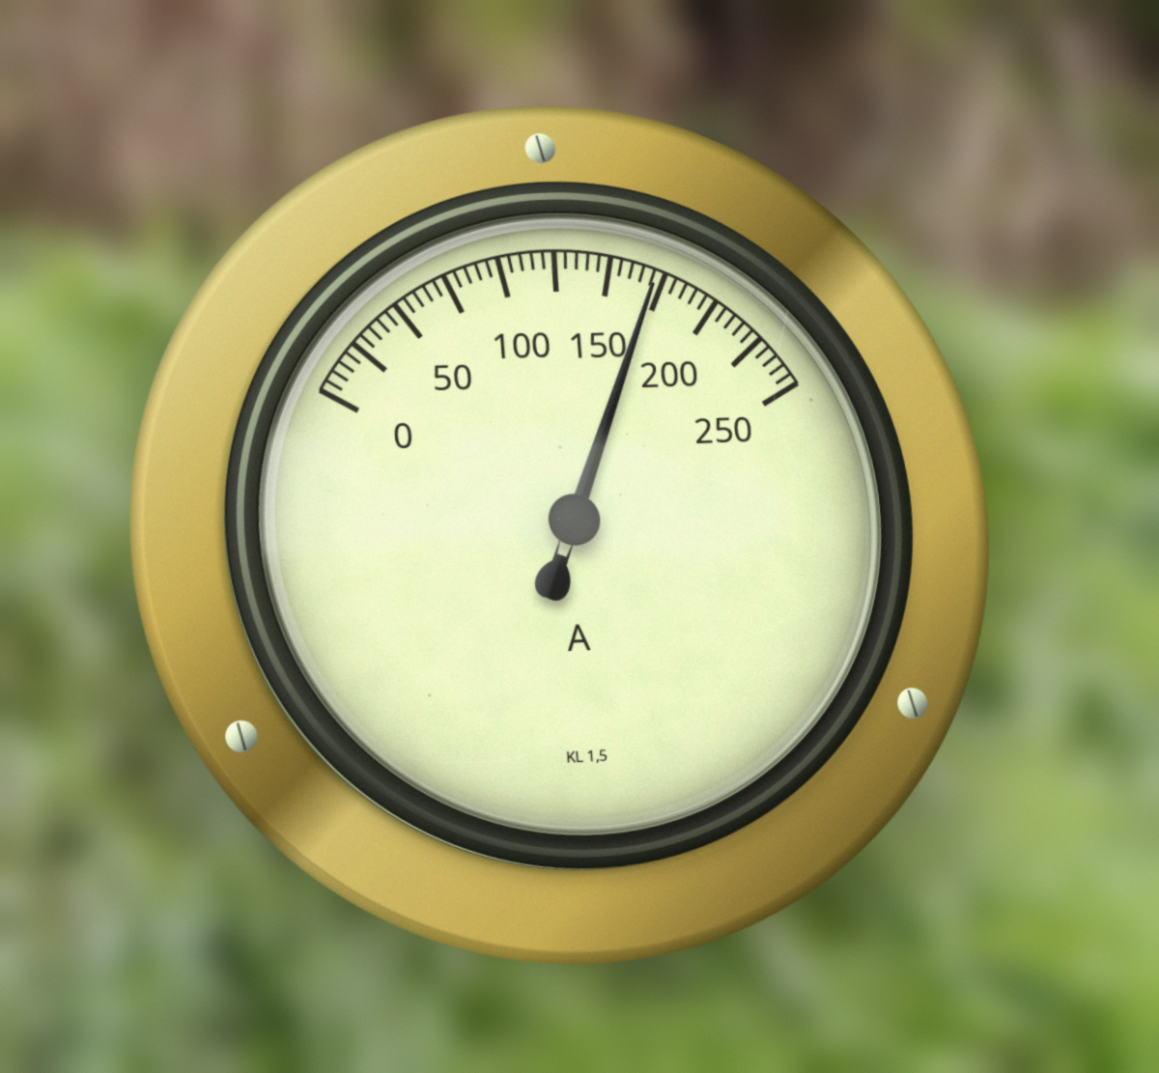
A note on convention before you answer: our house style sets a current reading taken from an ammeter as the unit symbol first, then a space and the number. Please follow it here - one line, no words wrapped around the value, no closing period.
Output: A 170
